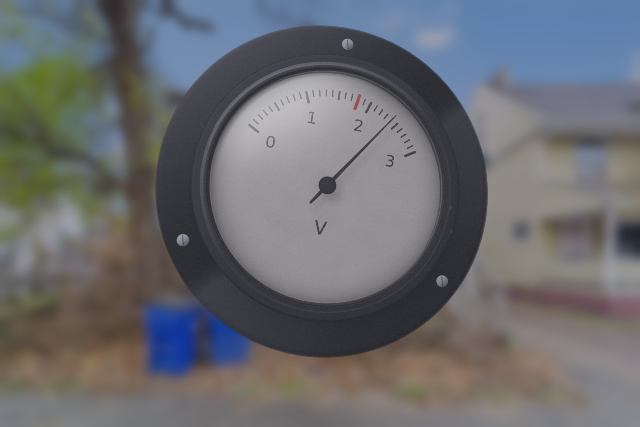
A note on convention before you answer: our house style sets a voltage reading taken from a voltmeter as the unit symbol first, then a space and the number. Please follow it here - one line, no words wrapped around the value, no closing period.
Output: V 2.4
